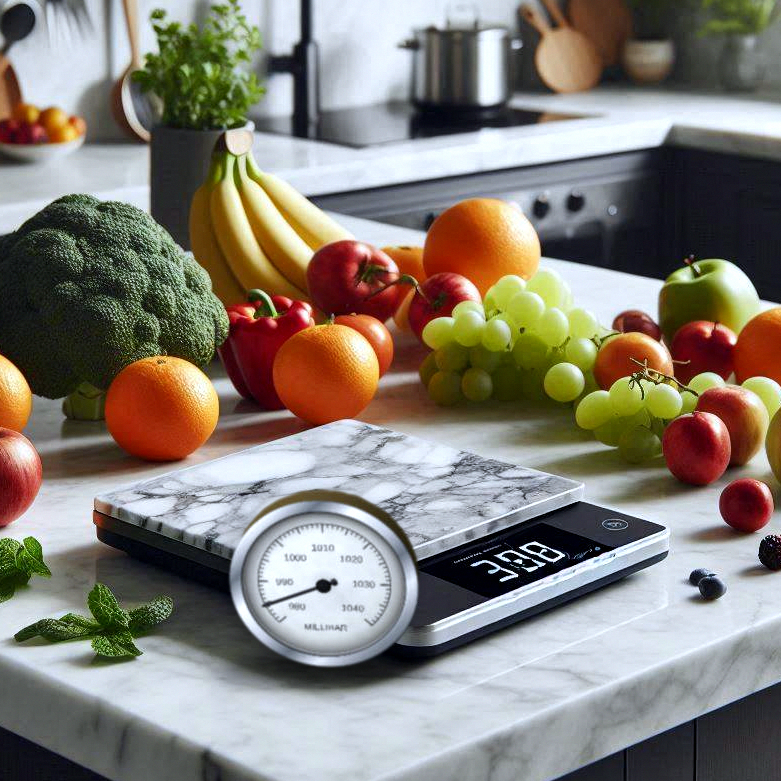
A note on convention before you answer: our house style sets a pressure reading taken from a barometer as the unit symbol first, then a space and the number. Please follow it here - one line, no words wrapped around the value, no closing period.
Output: mbar 985
